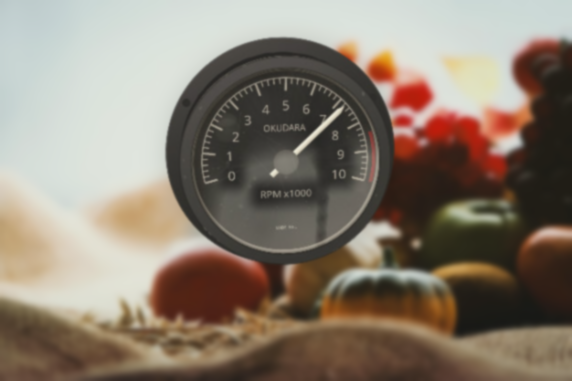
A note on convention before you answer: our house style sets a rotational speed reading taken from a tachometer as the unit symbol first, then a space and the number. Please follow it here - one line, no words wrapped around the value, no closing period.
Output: rpm 7200
